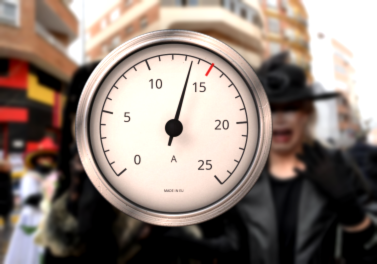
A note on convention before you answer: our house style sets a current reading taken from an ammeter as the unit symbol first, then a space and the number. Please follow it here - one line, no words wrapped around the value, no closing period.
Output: A 13.5
